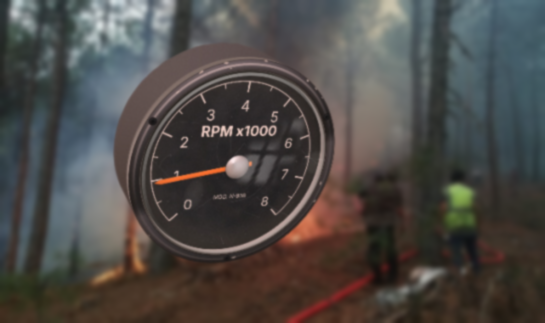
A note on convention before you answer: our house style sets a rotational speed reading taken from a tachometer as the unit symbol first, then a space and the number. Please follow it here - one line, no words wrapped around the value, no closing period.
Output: rpm 1000
